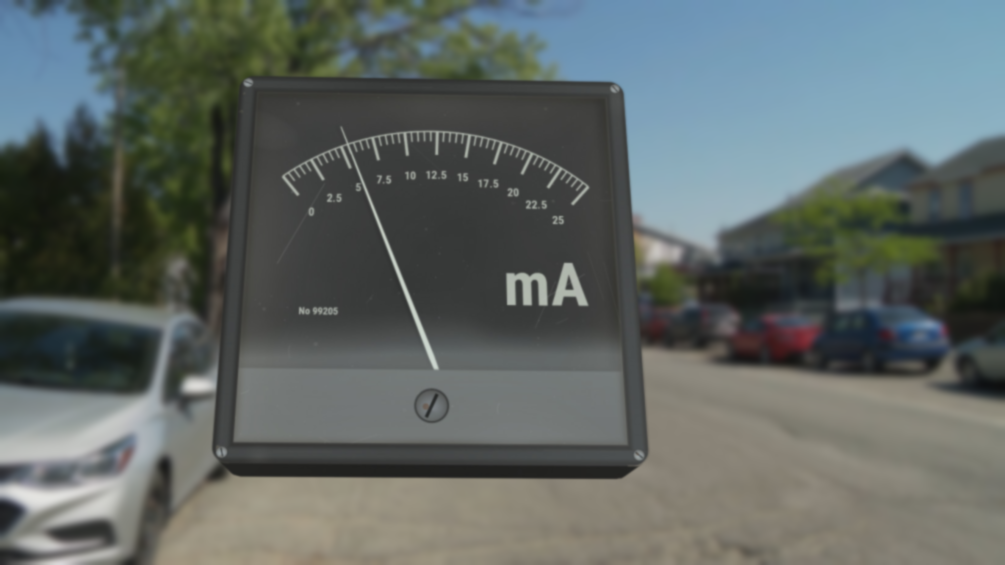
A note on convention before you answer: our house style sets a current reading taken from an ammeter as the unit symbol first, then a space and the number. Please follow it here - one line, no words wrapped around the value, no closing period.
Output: mA 5.5
